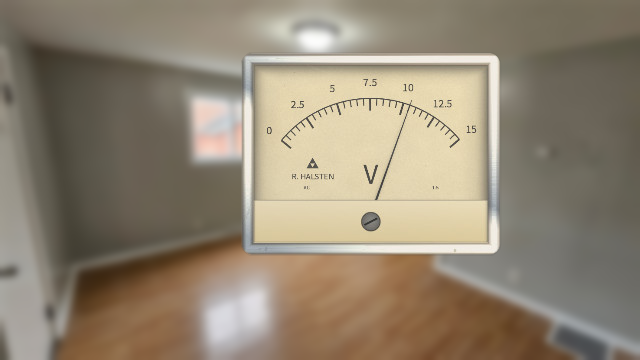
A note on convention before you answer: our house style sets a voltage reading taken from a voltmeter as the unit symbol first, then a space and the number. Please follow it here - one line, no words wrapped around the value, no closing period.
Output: V 10.5
